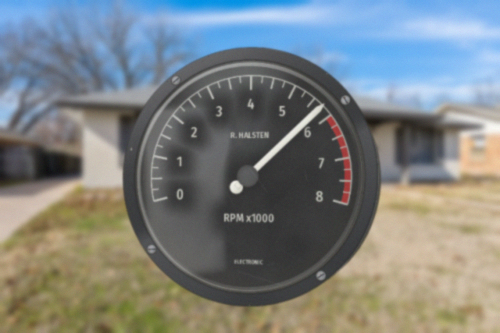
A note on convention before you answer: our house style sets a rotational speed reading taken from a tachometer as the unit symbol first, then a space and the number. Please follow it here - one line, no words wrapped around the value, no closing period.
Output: rpm 5750
